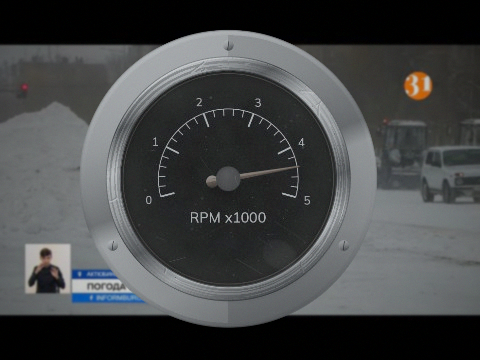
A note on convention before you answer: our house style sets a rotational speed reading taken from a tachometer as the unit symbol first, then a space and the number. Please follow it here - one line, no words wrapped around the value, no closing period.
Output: rpm 4400
